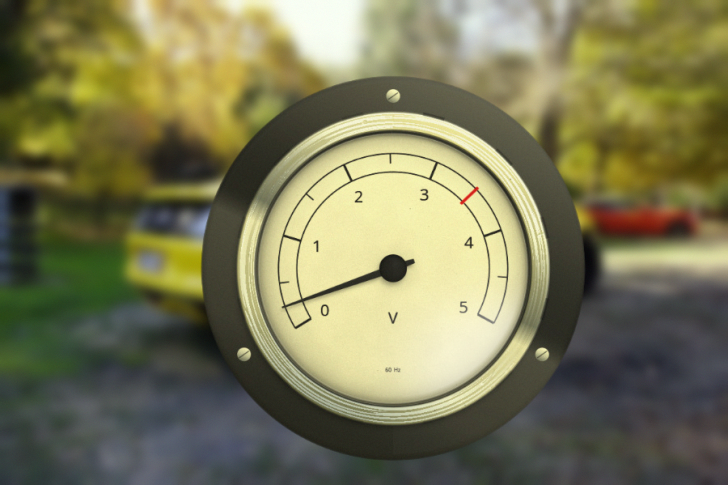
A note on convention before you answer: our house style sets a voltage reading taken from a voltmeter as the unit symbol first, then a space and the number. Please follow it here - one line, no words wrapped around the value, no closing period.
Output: V 0.25
